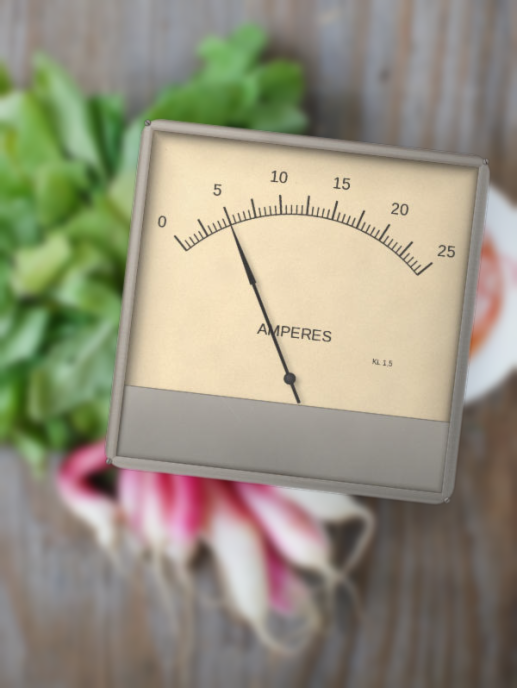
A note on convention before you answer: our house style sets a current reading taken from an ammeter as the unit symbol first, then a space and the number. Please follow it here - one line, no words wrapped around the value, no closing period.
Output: A 5
